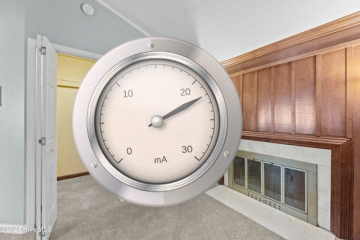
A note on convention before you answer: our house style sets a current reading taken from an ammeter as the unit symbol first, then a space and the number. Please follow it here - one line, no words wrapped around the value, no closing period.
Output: mA 22
